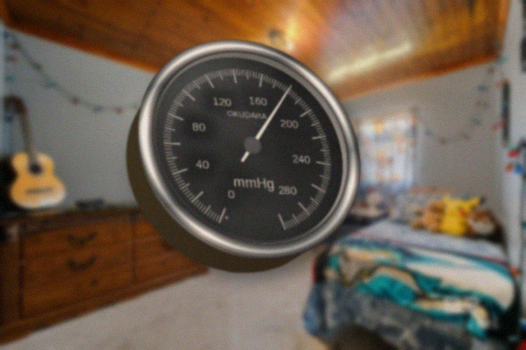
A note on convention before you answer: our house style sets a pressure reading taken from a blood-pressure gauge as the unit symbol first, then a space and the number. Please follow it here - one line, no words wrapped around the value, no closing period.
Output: mmHg 180
